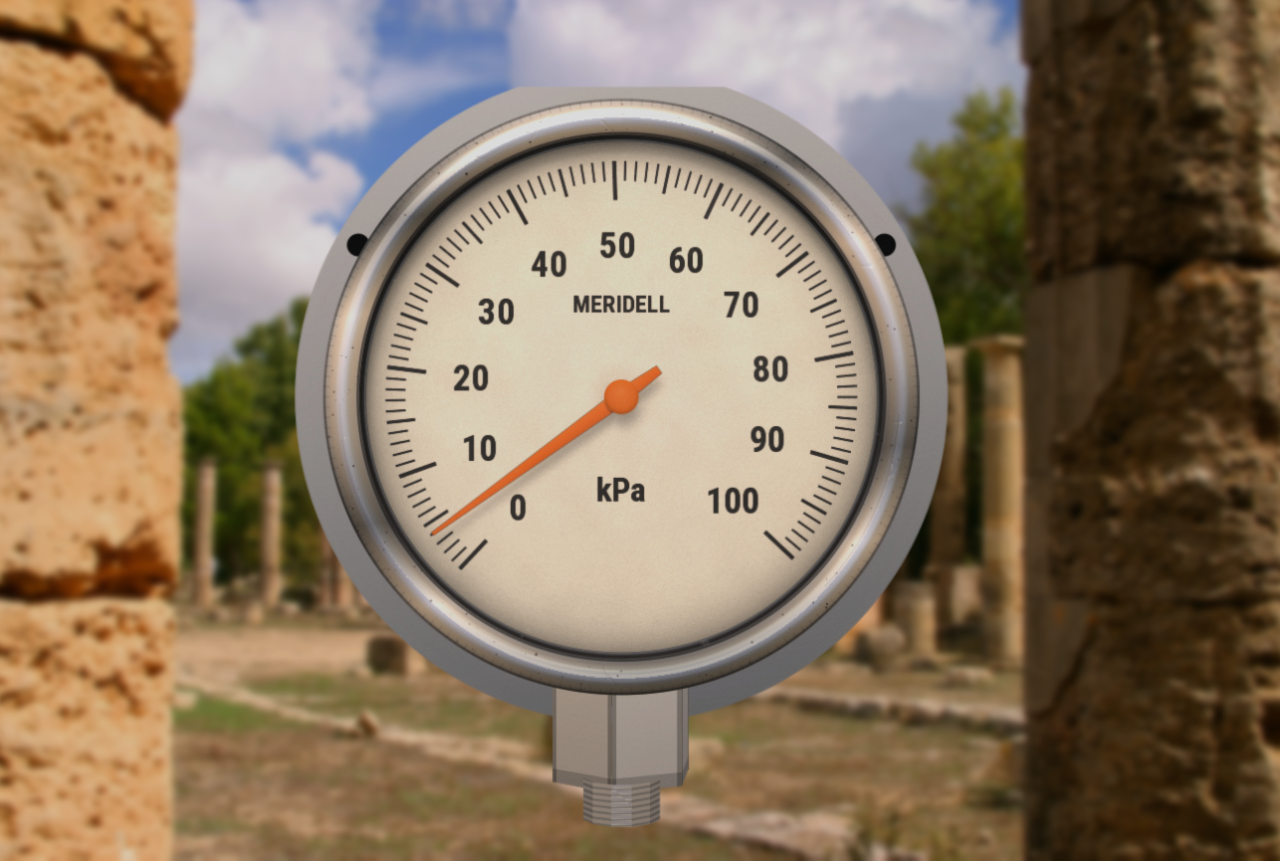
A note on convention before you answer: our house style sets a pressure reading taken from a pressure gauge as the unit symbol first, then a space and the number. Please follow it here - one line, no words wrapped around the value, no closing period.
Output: kPa 4
